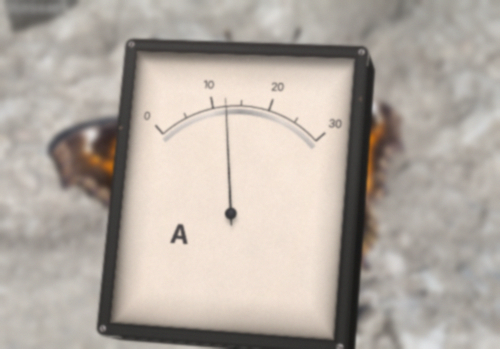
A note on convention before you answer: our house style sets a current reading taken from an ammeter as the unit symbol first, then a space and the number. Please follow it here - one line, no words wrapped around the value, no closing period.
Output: A 12.5
